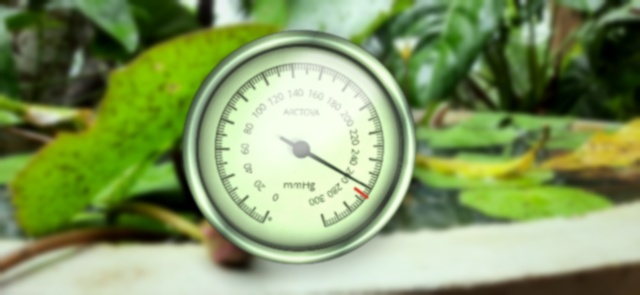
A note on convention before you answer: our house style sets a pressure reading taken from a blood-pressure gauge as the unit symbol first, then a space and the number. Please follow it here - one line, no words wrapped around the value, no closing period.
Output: mmHg 260
